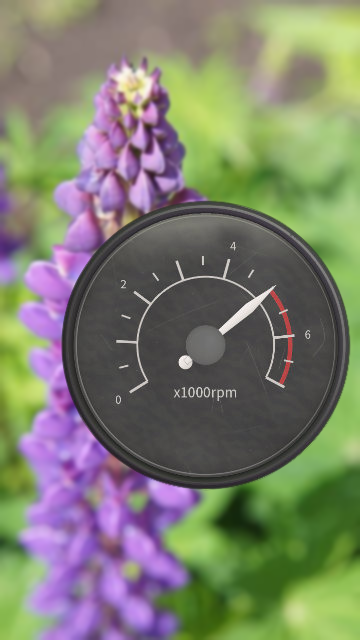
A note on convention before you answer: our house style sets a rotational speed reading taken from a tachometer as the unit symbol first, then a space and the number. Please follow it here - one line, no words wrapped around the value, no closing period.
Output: rpm 5000
